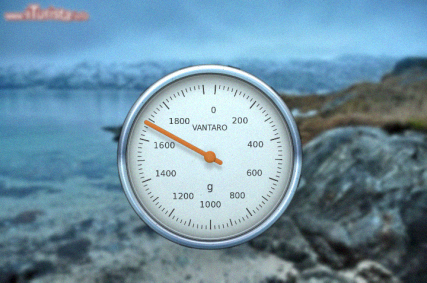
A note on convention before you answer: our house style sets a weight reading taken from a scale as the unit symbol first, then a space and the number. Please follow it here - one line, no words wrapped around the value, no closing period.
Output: g 1680
